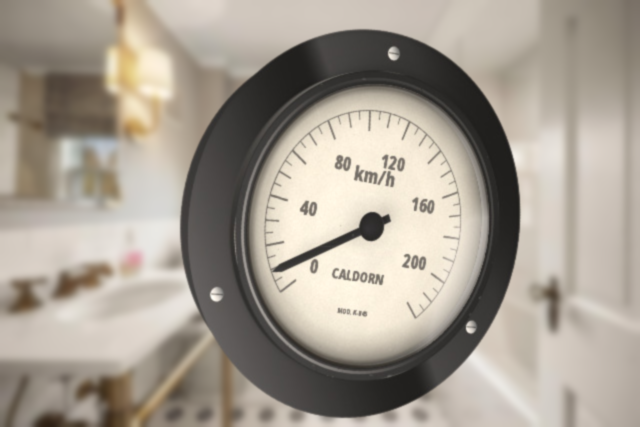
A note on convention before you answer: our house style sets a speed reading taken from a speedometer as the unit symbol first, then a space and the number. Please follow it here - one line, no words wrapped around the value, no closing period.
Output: km/h 10
